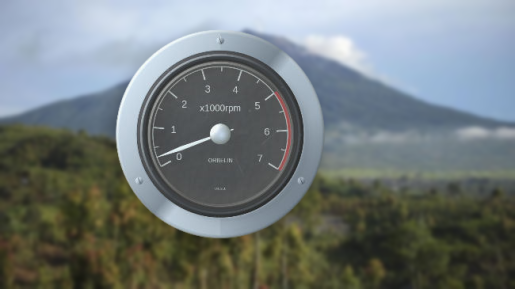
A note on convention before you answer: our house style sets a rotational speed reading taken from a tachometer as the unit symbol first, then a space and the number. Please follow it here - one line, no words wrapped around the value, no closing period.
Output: rpm 250
